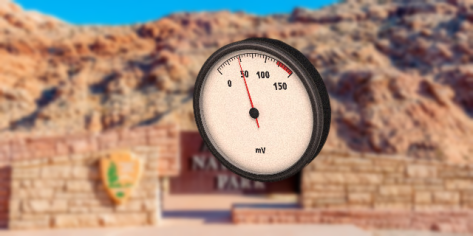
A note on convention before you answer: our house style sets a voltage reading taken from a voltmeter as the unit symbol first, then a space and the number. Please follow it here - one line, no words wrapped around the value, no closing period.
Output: mV 50
